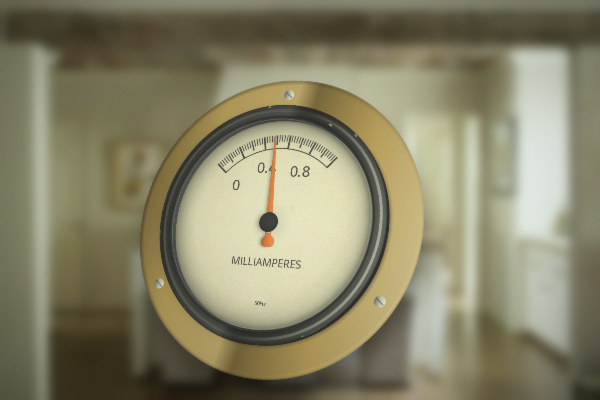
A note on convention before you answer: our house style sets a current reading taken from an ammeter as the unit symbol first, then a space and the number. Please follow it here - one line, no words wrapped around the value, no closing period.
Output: mA 0.5
